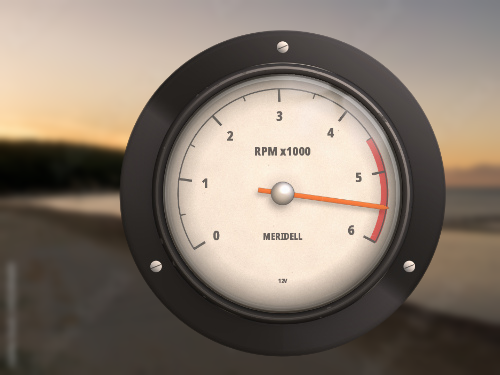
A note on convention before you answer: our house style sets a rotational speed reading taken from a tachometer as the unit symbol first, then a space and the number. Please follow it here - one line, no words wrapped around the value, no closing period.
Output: rpm 5500
